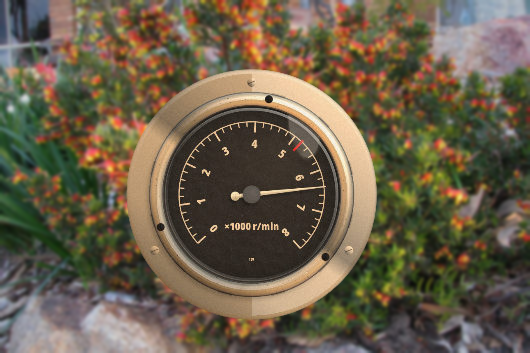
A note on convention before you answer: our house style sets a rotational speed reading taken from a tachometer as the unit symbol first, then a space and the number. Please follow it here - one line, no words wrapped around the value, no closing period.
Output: rpm 6400
